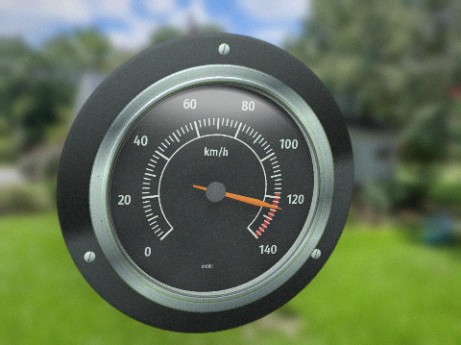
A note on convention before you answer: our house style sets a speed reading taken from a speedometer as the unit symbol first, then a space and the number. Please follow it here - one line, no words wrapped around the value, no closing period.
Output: km/h 124
